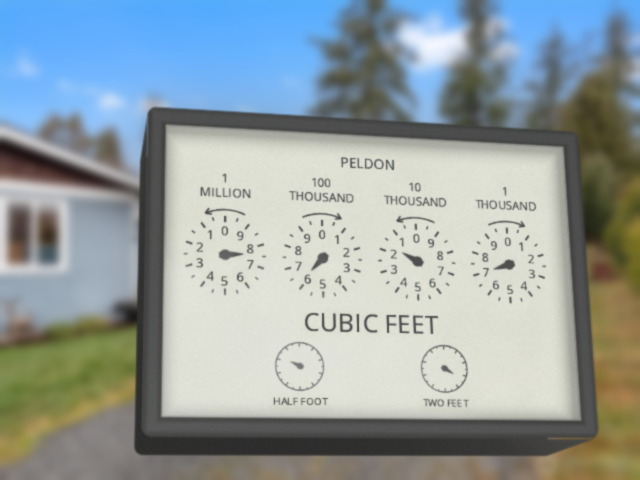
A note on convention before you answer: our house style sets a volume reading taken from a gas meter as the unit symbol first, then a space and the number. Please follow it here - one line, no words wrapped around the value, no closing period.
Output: ft³ 761700
